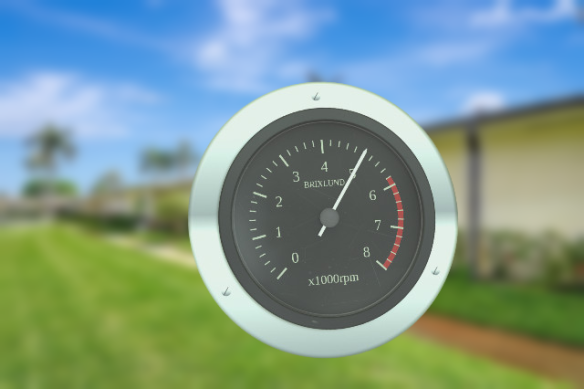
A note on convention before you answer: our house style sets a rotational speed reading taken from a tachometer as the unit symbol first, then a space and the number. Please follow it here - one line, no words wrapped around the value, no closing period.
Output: rpm 5000
